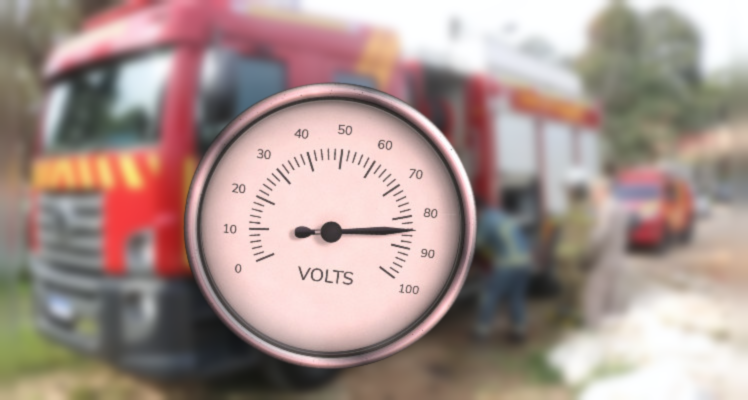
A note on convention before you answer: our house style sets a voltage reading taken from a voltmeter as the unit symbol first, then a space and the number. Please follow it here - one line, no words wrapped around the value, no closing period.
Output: V 84
